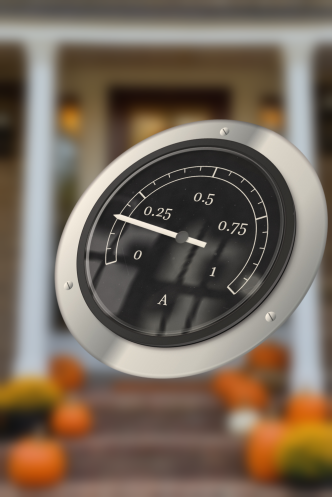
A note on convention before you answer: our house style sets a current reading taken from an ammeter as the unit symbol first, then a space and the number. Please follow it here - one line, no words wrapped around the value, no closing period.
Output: A 0.15
